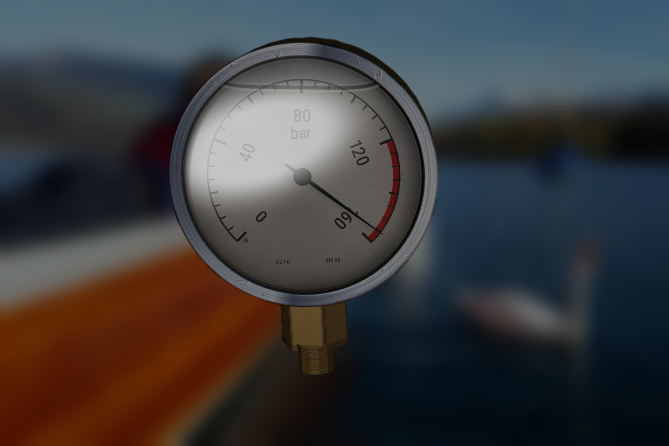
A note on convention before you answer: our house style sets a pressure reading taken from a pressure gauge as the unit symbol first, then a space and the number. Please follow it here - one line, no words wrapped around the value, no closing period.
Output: bar 155
